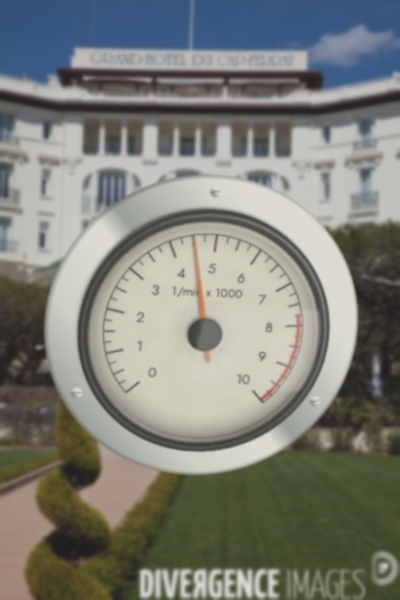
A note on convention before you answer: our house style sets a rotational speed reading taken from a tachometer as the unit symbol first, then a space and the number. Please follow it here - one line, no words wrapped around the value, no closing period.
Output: rpm 4500
